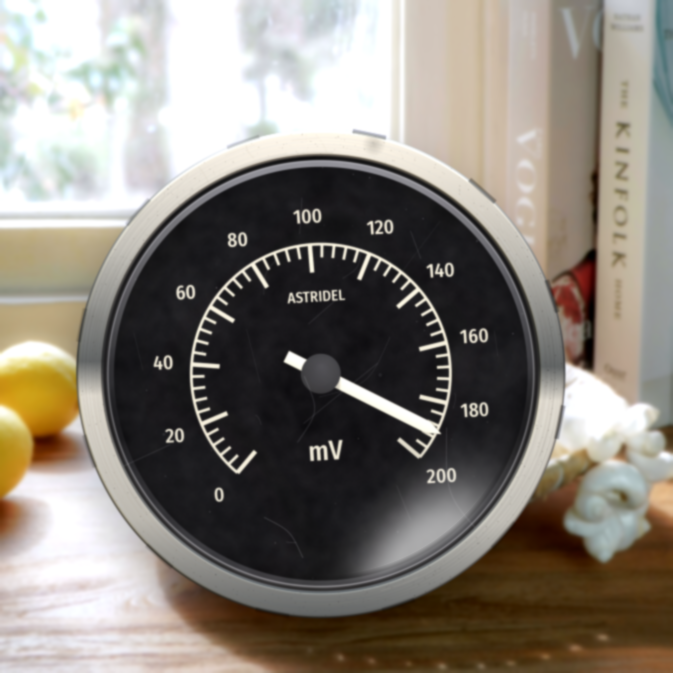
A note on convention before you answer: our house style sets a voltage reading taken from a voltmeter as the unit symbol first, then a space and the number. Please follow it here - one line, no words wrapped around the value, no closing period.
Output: mV 190
